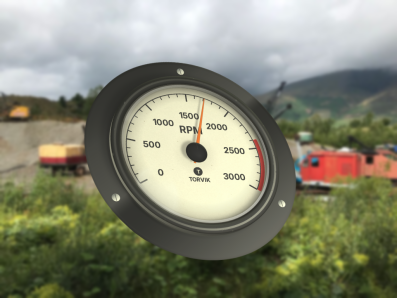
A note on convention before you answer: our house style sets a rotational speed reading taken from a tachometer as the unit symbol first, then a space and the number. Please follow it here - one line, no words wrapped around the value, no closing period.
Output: rpm 1700
